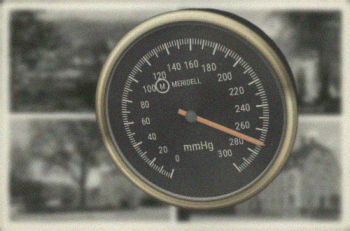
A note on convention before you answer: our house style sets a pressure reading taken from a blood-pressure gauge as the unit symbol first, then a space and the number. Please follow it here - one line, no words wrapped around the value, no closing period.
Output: mmHg 270
